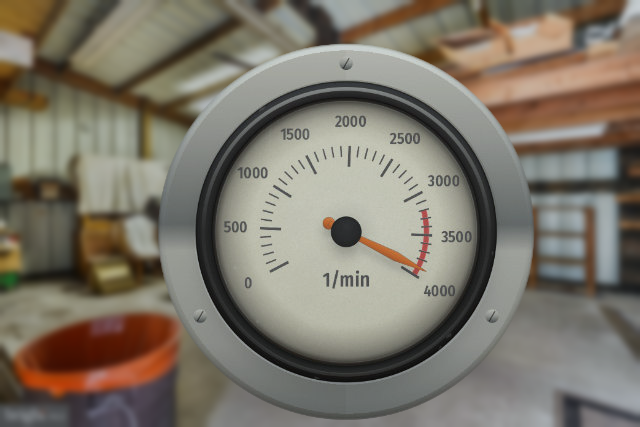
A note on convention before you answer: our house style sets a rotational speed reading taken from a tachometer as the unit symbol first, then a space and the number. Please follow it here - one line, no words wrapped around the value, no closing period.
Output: rpm 3900
